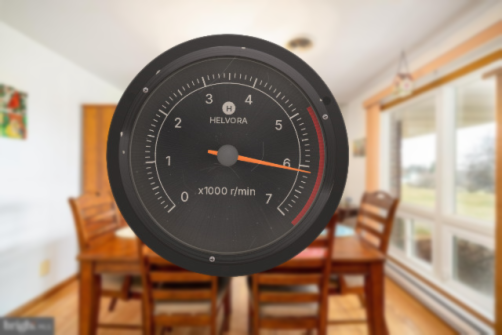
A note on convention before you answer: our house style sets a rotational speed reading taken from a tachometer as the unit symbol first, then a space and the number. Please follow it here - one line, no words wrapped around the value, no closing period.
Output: rpm 6100
